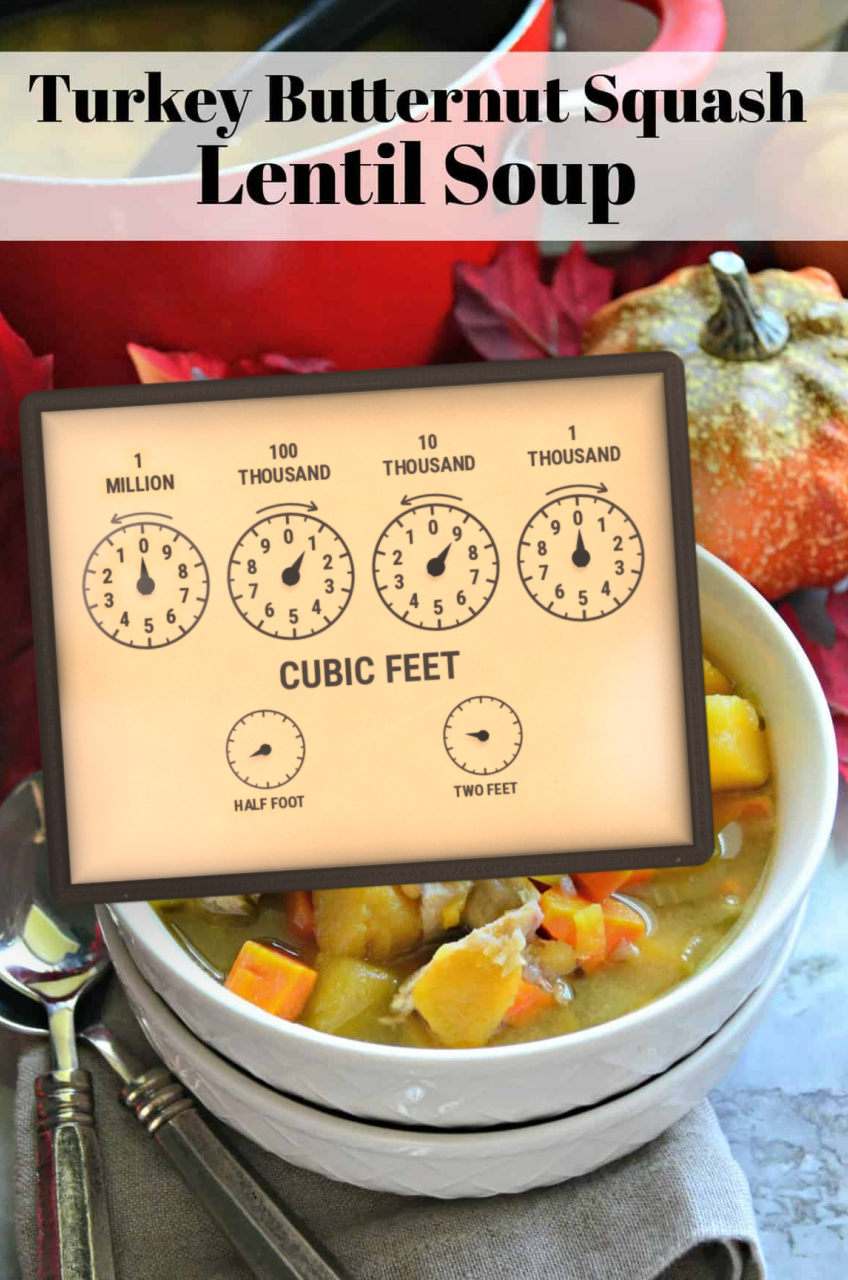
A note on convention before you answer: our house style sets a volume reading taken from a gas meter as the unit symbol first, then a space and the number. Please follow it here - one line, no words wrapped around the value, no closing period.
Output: ft³ 9000
